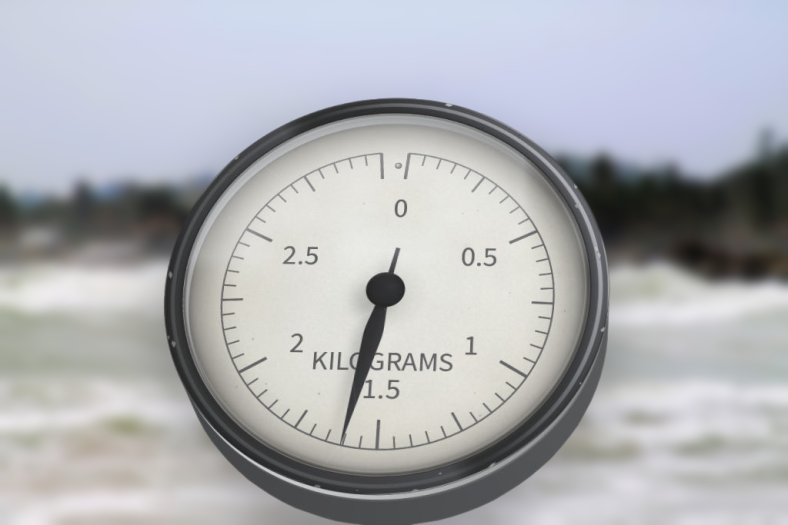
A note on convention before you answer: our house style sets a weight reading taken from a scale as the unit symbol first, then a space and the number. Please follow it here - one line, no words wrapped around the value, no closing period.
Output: kg 1.6
